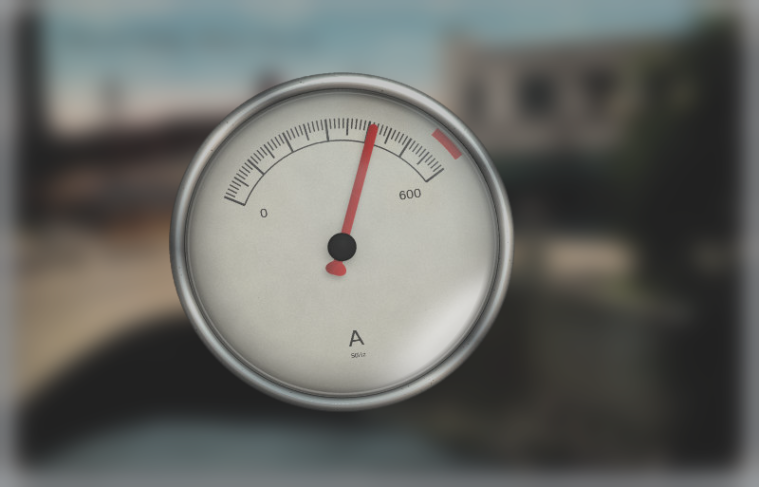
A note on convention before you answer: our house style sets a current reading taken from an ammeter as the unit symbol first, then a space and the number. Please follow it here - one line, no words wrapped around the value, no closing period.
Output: A 410
